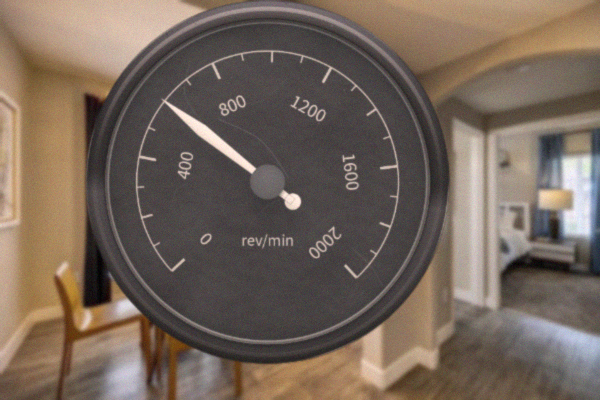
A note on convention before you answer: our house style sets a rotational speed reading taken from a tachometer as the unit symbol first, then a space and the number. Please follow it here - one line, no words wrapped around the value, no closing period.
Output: rpm 600
